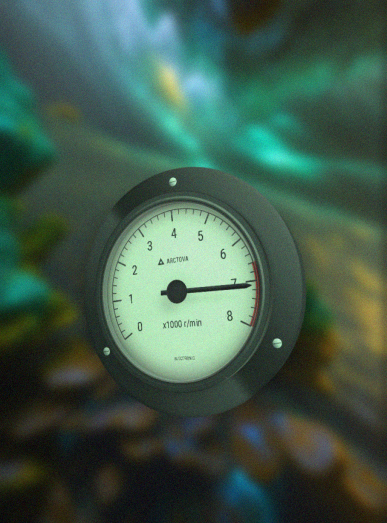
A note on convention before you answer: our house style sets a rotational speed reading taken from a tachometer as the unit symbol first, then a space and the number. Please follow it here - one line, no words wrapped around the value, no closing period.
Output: rpm 7100
